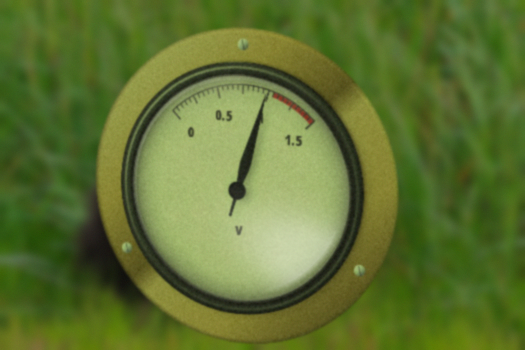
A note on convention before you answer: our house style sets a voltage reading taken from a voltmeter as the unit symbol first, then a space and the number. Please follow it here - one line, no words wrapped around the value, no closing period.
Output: V 1
